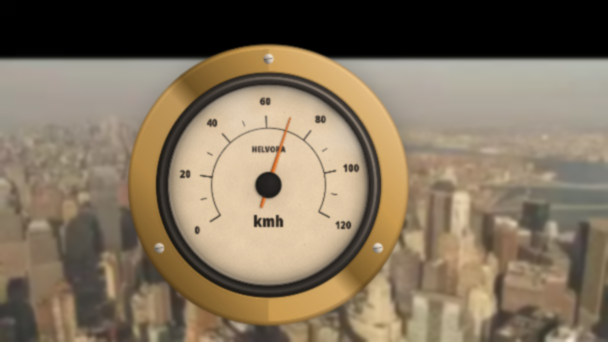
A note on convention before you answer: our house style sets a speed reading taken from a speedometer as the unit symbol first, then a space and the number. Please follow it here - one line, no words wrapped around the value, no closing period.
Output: km/h 70
